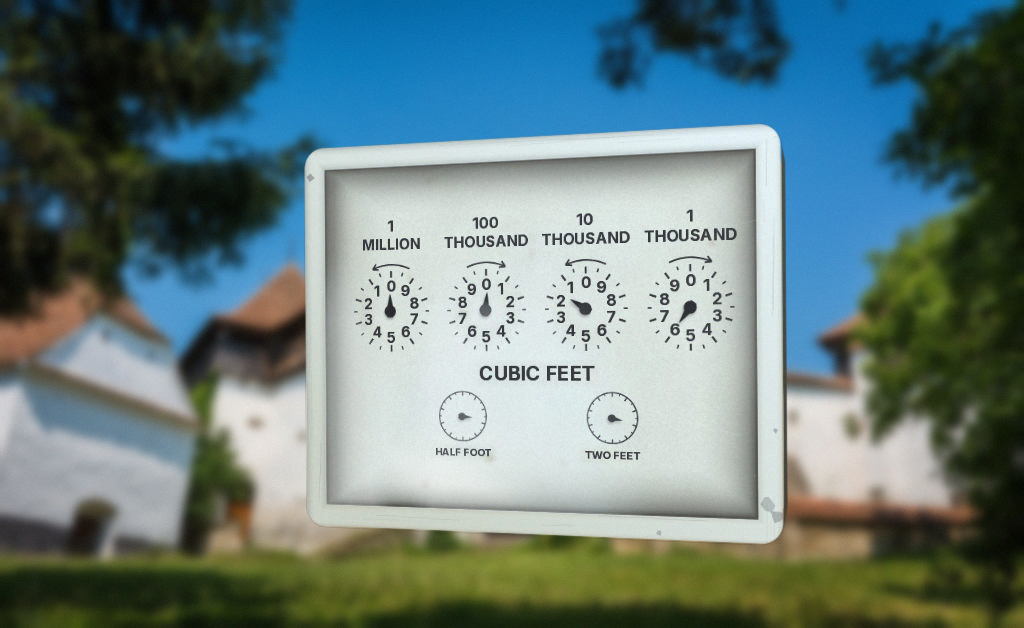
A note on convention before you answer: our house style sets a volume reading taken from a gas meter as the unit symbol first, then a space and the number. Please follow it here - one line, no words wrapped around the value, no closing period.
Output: ft³ 1600
